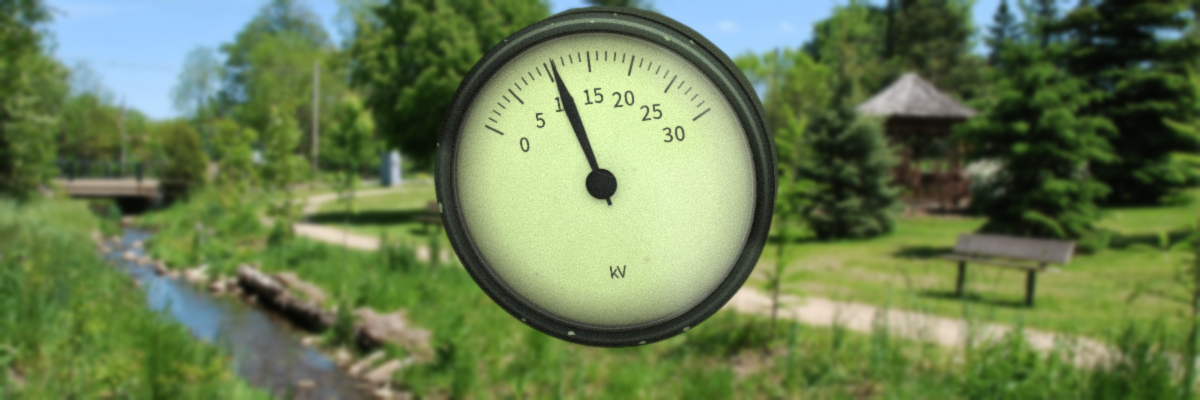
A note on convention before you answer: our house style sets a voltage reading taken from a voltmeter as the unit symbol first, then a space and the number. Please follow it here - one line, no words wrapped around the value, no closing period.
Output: kV 11
